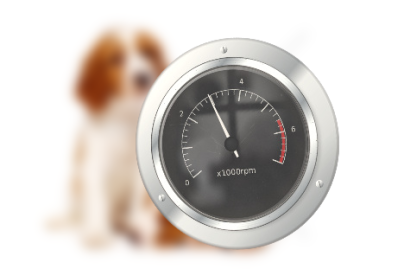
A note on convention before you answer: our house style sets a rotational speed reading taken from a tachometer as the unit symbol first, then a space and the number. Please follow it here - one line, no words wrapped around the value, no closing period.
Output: rpm 3000
